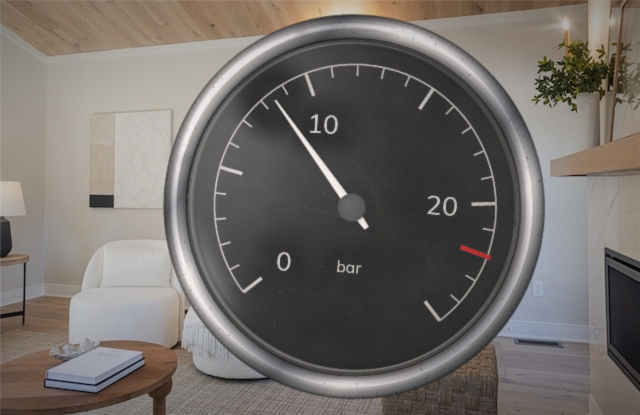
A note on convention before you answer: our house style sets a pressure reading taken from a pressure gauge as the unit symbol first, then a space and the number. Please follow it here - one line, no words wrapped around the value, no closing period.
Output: bar 8.5
